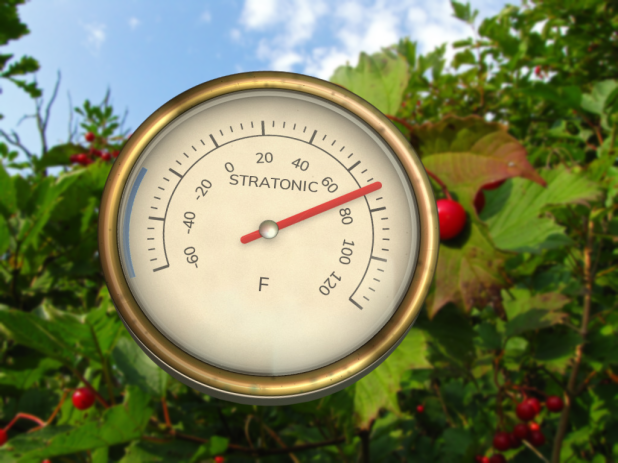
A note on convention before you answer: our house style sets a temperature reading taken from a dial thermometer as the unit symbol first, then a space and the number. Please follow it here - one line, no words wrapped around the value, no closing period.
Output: °F 72
